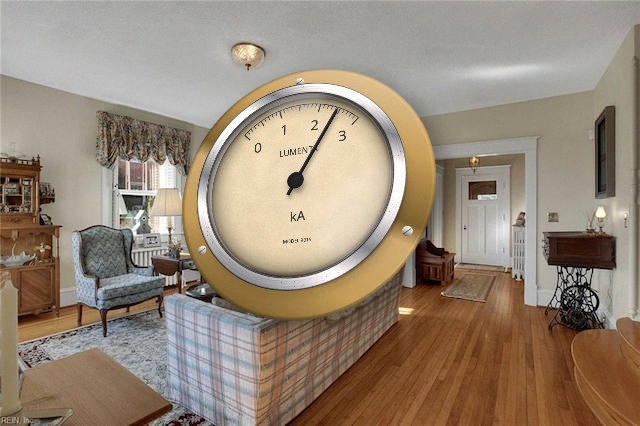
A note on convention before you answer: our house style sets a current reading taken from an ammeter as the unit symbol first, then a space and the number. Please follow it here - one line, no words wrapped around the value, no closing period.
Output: kA 2.5
